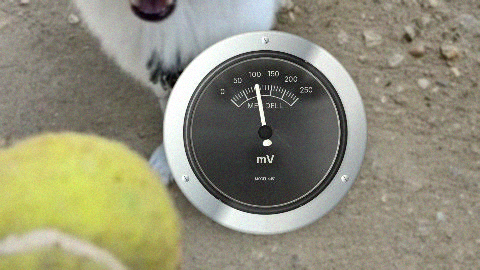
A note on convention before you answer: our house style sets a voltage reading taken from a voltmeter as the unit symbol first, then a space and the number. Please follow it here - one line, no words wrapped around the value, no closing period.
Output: mV 100
